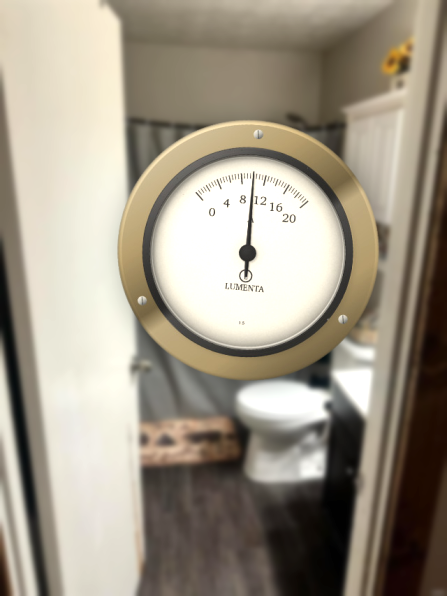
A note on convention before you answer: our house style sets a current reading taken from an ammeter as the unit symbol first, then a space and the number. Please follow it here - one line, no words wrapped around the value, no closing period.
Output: A 10
